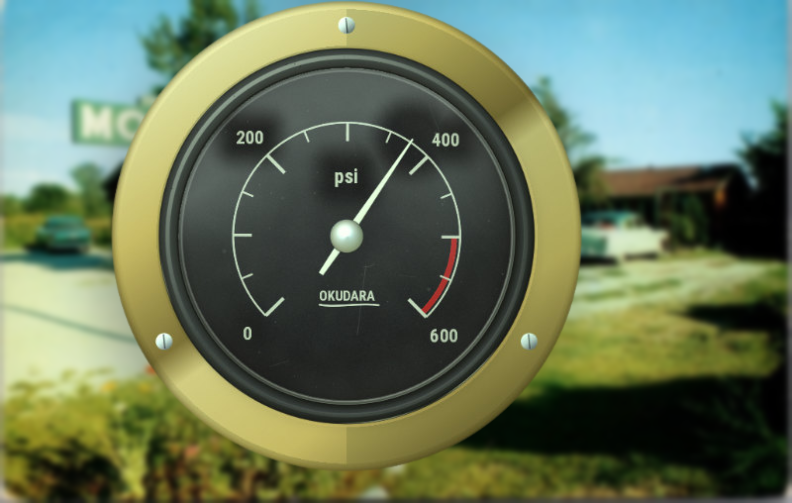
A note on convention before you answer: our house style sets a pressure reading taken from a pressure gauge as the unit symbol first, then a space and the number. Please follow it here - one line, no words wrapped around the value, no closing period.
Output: psi 375
